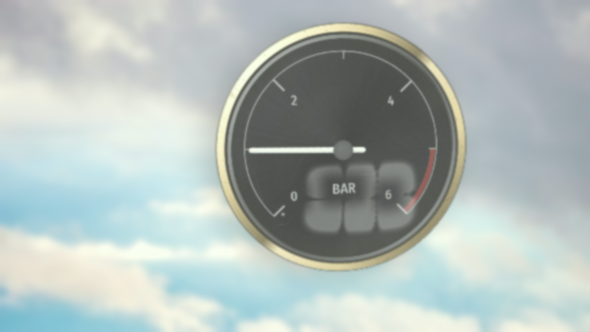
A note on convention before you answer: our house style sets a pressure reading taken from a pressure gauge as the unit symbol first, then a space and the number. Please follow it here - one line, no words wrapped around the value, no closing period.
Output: bar 1
